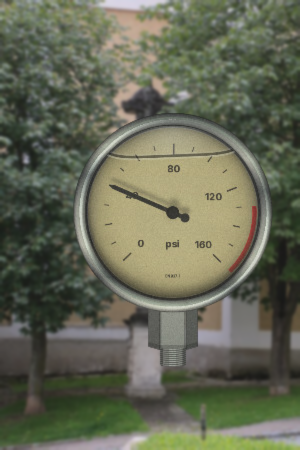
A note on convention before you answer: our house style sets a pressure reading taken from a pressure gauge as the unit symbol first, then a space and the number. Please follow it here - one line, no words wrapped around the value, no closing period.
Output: psi 40
